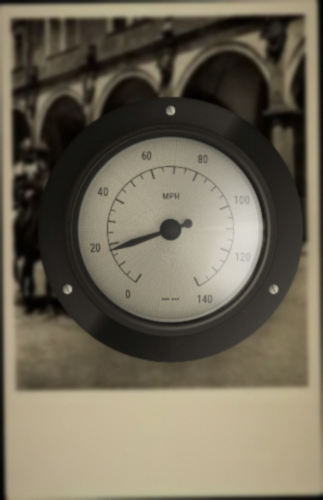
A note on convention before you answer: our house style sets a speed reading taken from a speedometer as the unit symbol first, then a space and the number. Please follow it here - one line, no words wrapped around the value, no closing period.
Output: mph 17.5
